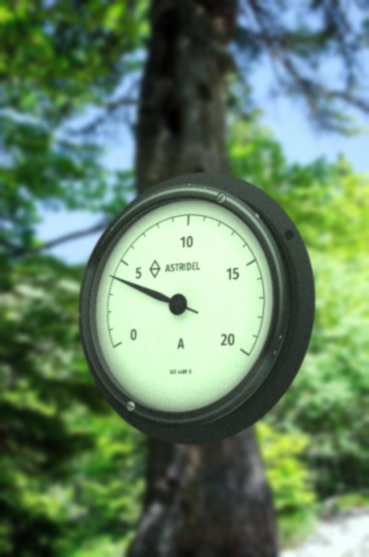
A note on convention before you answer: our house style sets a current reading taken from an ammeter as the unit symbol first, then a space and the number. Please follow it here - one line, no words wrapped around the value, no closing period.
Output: A 4
